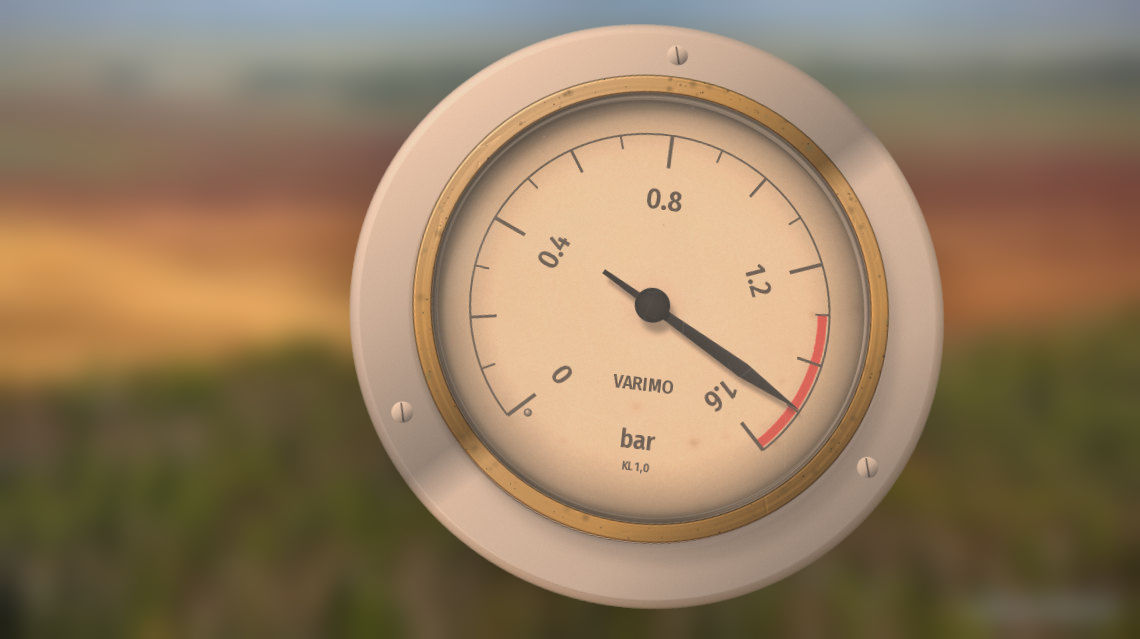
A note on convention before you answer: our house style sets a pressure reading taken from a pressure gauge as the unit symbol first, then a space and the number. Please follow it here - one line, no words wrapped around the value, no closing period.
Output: bar 1.5
